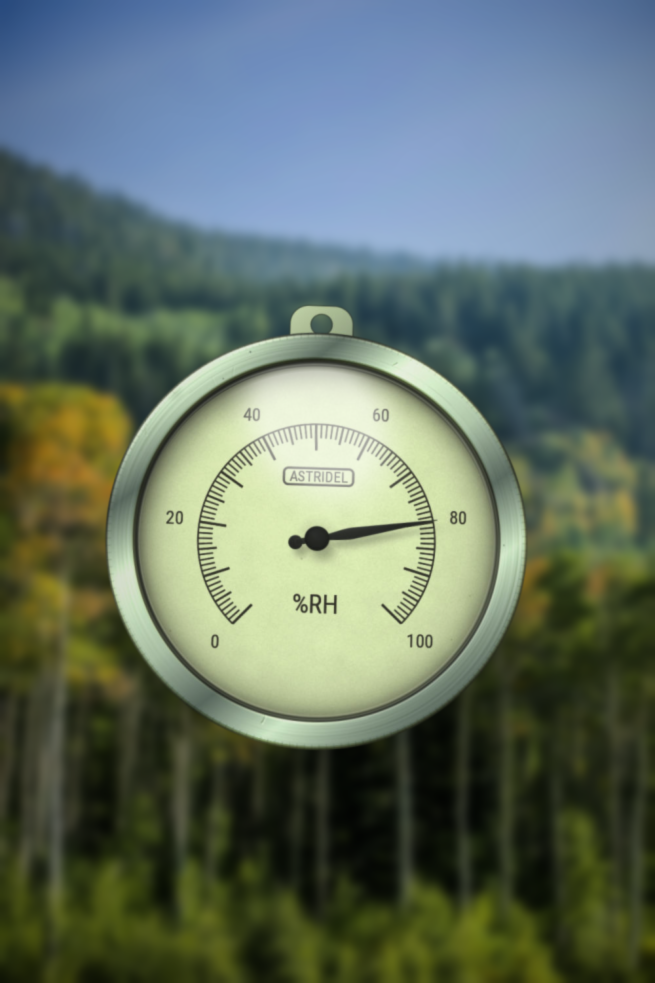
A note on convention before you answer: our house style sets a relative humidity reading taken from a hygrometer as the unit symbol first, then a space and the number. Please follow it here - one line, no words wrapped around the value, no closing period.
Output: % 80
